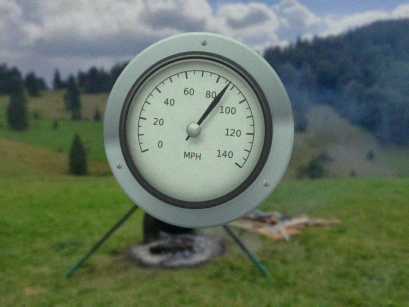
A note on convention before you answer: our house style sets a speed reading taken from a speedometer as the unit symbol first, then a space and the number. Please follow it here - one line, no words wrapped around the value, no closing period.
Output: mph 87.5
